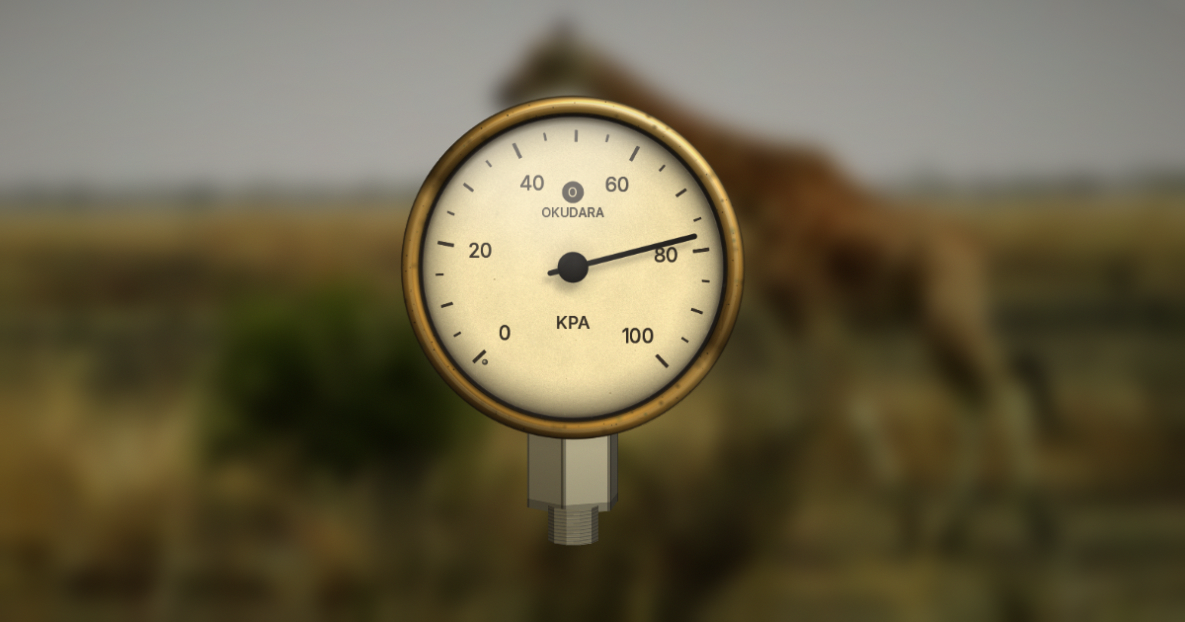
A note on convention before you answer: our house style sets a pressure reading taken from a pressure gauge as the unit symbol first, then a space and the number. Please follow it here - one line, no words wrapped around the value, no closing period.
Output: kPa 77.5
